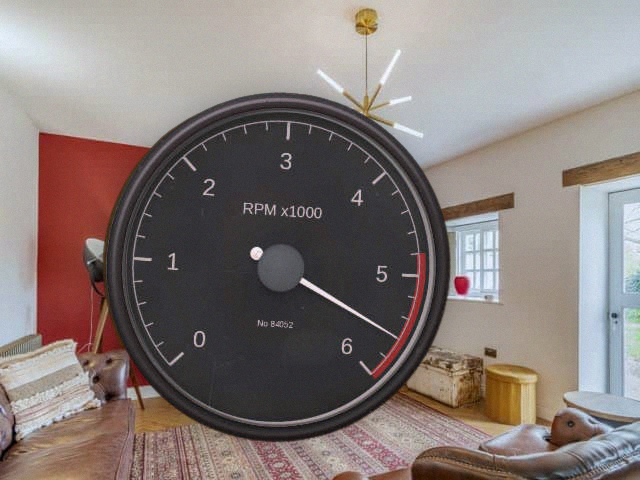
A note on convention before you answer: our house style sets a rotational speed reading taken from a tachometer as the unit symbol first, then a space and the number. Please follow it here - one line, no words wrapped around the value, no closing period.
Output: rpm 5600
